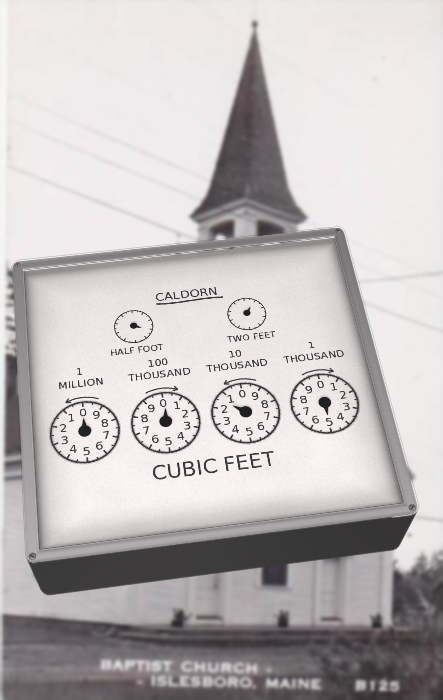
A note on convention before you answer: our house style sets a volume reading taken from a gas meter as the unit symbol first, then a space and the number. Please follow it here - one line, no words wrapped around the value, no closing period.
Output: ft³ 1500
